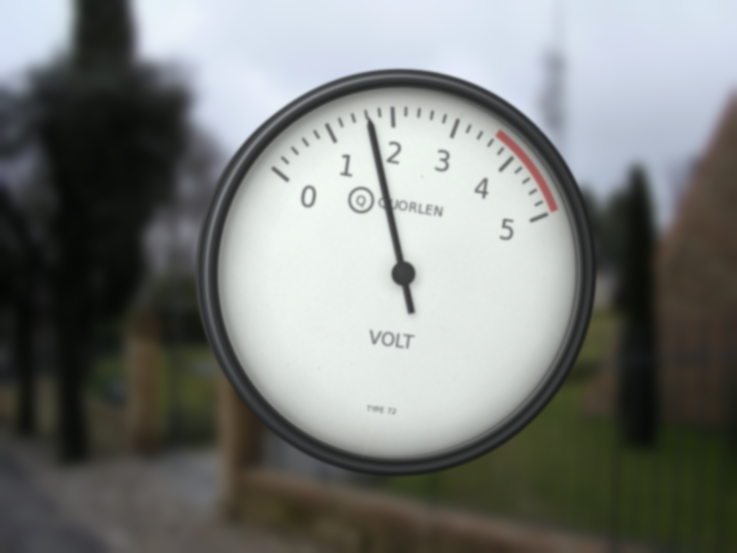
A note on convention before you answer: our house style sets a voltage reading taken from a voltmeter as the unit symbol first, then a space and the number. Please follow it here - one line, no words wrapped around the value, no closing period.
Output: V 1.6
